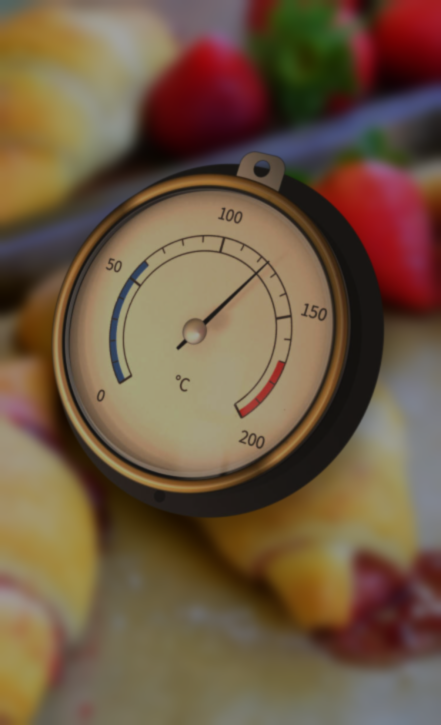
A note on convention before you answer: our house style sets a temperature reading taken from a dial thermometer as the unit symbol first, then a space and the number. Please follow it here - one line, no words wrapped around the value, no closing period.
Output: °C 125
